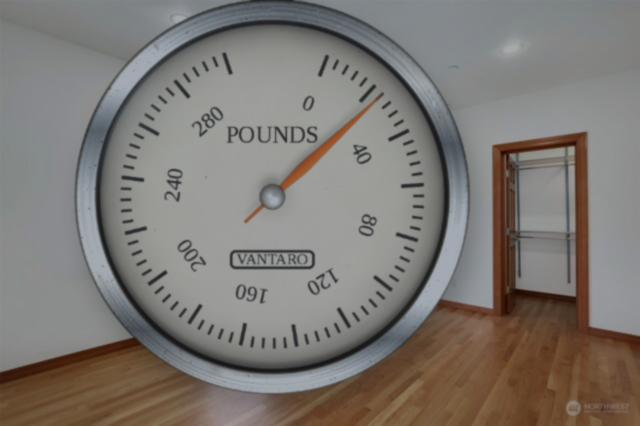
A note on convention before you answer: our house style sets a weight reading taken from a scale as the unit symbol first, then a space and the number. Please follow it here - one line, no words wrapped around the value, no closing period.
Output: lb 24
